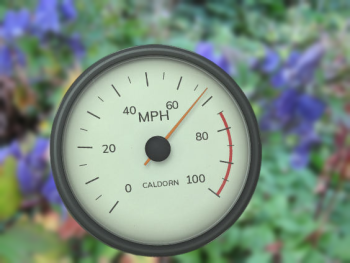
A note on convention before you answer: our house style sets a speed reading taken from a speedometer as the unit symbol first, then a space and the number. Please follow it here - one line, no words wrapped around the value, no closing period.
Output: mph 67.5
